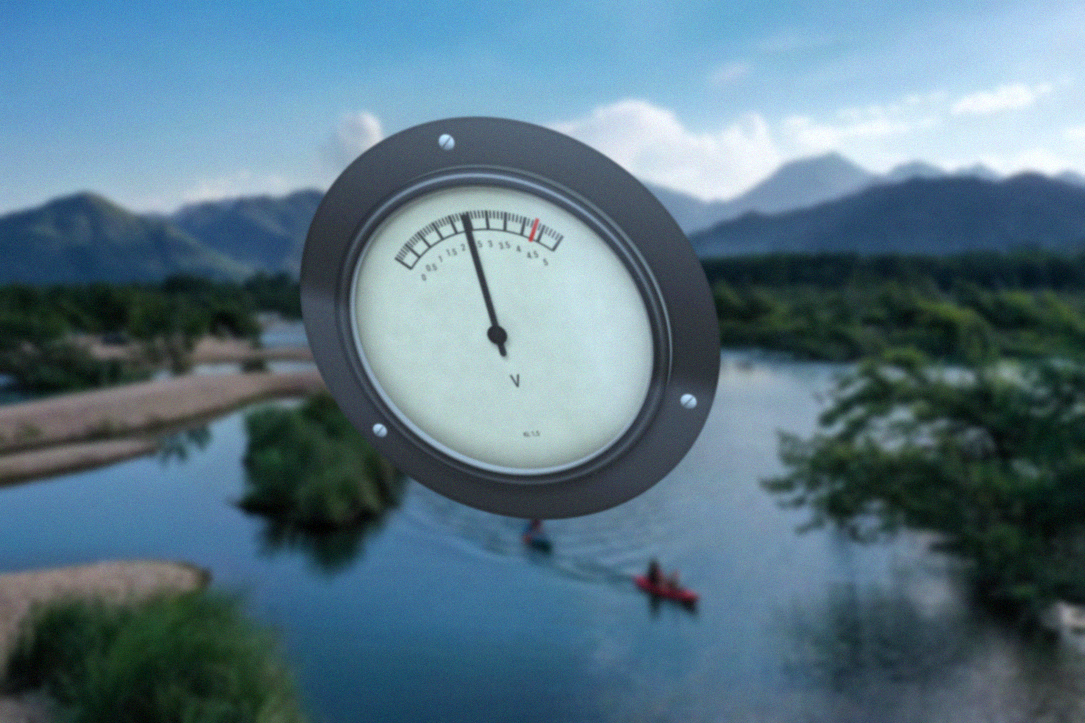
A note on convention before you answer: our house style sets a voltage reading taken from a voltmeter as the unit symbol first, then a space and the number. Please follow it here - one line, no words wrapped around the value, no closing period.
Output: V 2.5
